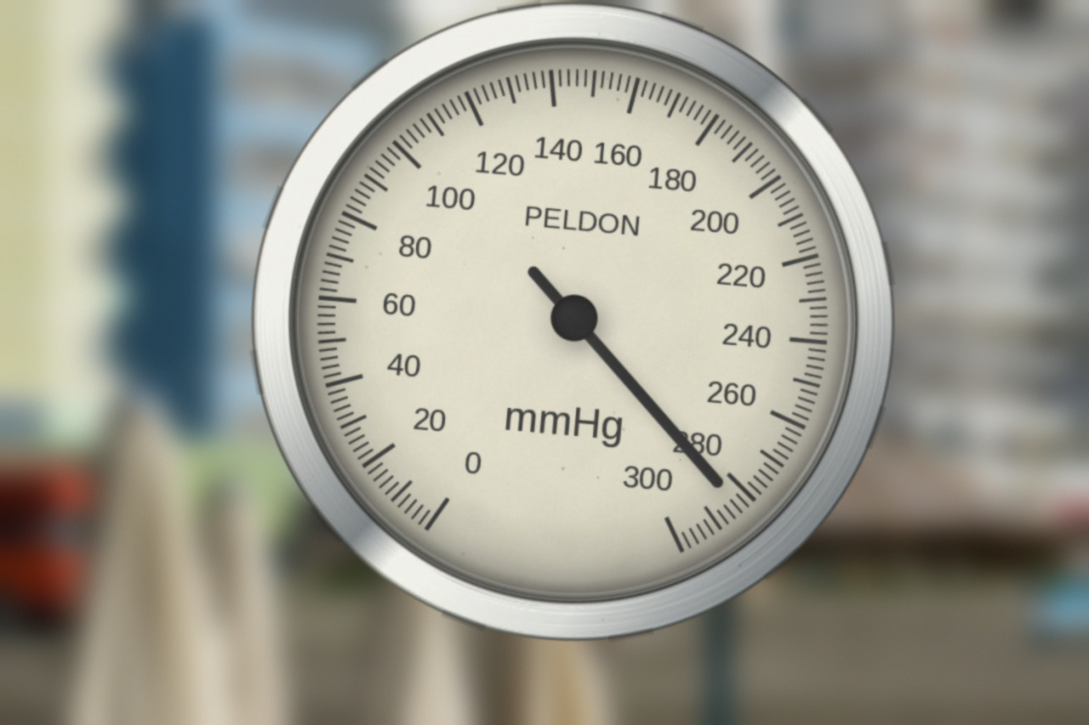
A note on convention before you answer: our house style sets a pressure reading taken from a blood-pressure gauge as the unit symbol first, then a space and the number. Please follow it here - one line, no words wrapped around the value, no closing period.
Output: mmHg 284
